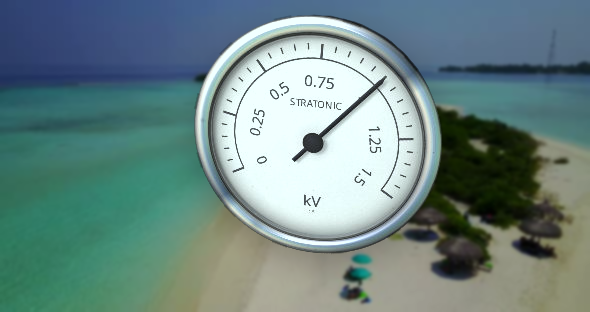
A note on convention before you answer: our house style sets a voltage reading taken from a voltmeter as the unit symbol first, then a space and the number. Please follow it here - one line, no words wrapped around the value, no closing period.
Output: kV 1
